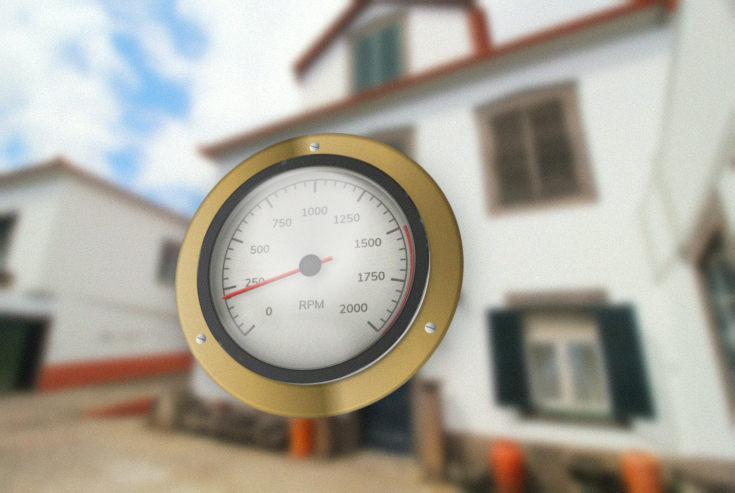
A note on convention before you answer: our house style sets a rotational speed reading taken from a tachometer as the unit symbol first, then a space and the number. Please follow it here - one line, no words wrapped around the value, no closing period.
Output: rpm 200
